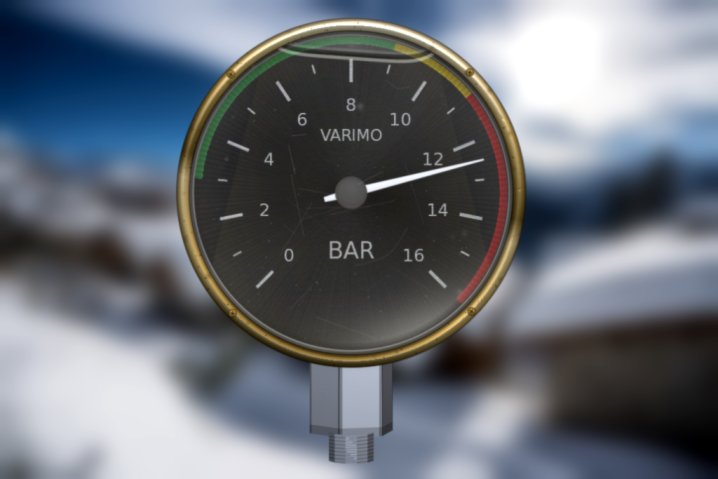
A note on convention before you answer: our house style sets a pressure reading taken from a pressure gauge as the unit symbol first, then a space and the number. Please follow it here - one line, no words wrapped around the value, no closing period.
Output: bar 12.5
